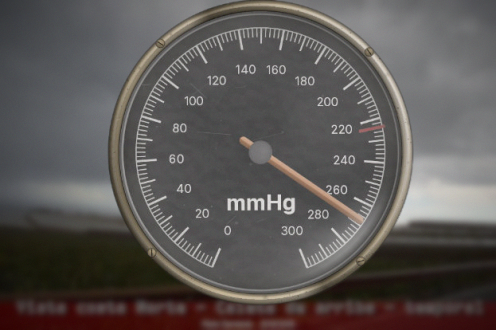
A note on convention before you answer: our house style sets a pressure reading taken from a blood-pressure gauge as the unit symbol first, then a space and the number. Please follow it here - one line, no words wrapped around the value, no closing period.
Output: mmHg 268
